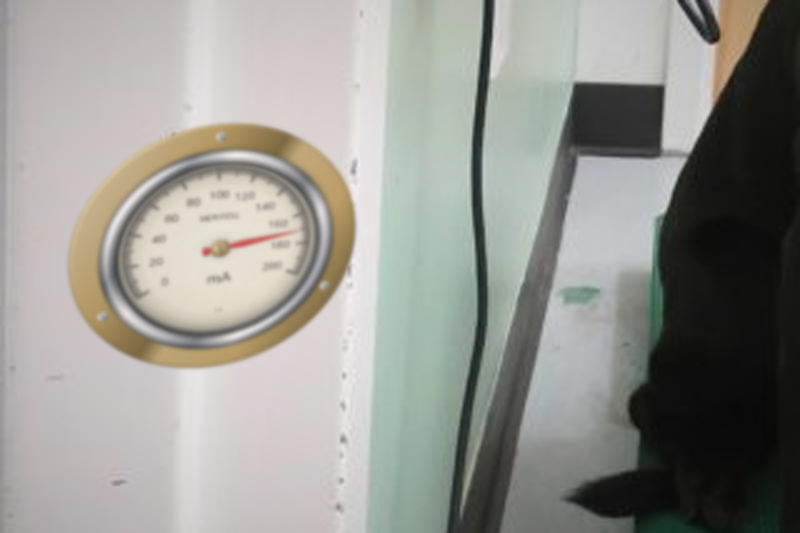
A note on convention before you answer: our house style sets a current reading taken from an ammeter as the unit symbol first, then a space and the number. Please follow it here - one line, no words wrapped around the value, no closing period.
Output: mA 170
